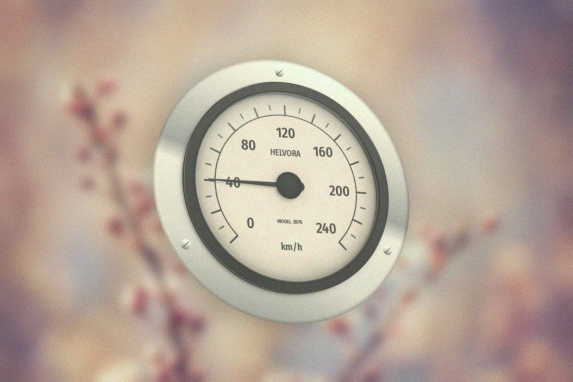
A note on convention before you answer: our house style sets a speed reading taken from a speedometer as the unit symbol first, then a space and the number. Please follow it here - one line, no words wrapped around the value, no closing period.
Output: km/h 40
